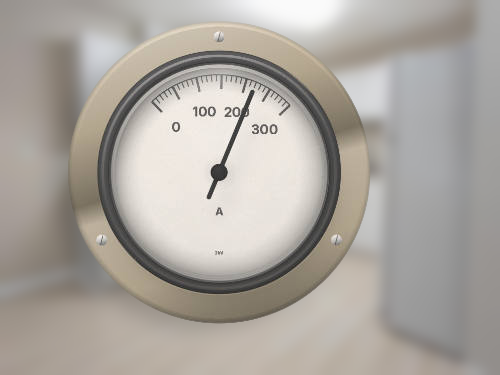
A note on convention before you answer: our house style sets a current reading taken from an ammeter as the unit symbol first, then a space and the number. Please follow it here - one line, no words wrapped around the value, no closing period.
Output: A 220
